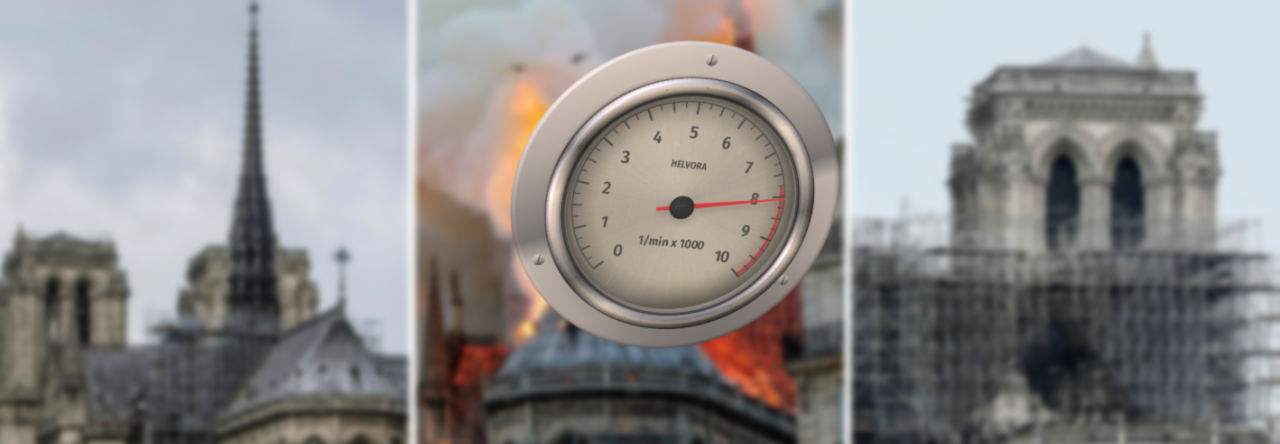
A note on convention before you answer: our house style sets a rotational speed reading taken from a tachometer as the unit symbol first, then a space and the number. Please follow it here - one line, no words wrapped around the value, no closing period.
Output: rpm 8000
